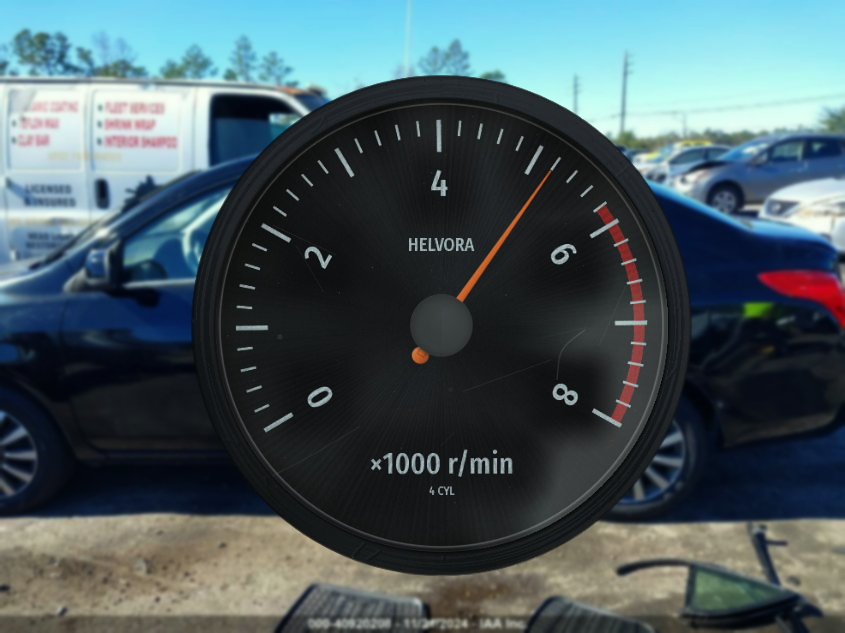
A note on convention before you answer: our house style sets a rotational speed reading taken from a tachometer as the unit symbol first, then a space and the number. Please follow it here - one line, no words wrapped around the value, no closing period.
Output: rpm 5200
